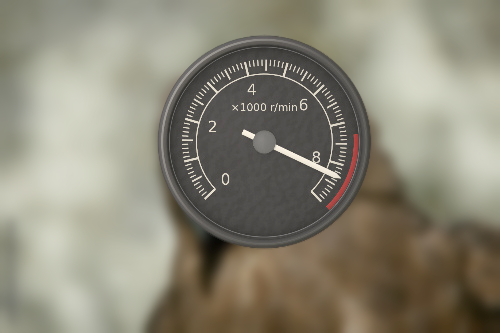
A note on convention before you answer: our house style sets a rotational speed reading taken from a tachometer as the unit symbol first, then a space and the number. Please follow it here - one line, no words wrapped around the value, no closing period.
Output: rpm 8300
